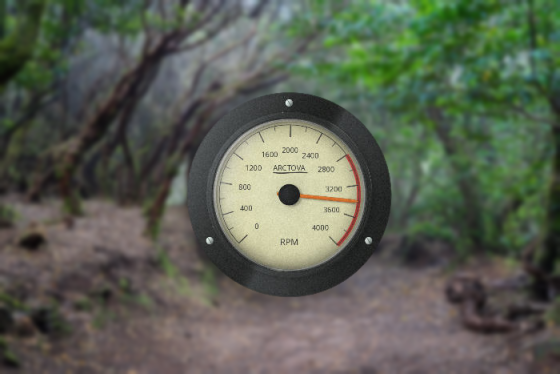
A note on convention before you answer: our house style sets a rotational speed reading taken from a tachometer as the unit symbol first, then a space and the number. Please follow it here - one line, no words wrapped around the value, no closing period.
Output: rpm 3400
